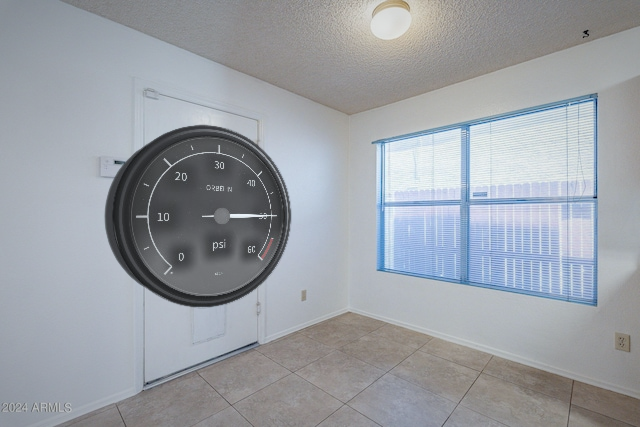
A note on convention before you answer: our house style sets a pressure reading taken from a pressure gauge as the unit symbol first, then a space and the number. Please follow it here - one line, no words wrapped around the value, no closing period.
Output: psi 50
